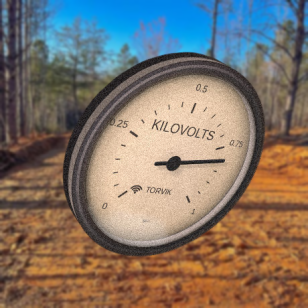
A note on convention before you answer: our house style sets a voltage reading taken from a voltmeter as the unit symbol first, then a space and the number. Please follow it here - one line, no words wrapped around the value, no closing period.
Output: kV 0.8
